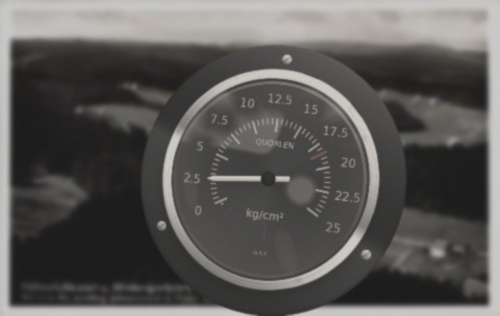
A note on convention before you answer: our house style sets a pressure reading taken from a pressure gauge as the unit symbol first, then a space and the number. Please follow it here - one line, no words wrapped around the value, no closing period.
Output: kg/cm² 2.5
